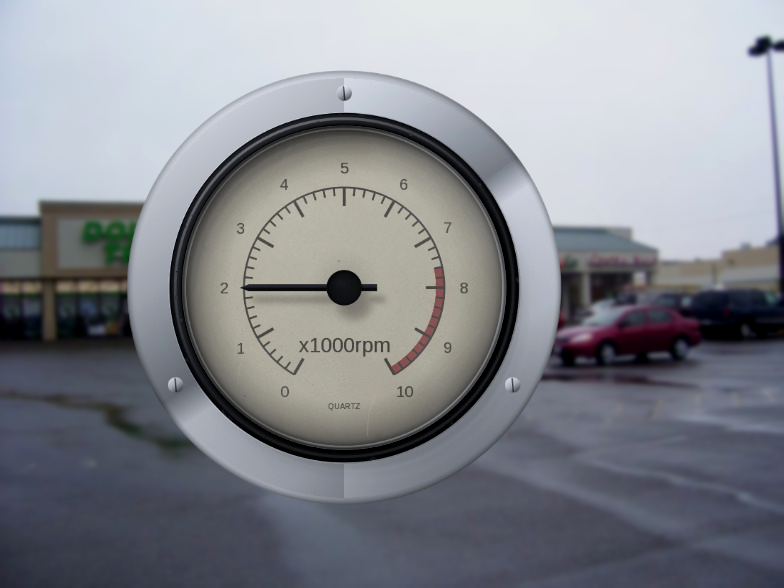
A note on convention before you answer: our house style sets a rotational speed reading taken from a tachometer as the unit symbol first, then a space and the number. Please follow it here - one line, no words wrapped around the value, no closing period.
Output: rpm 2000
